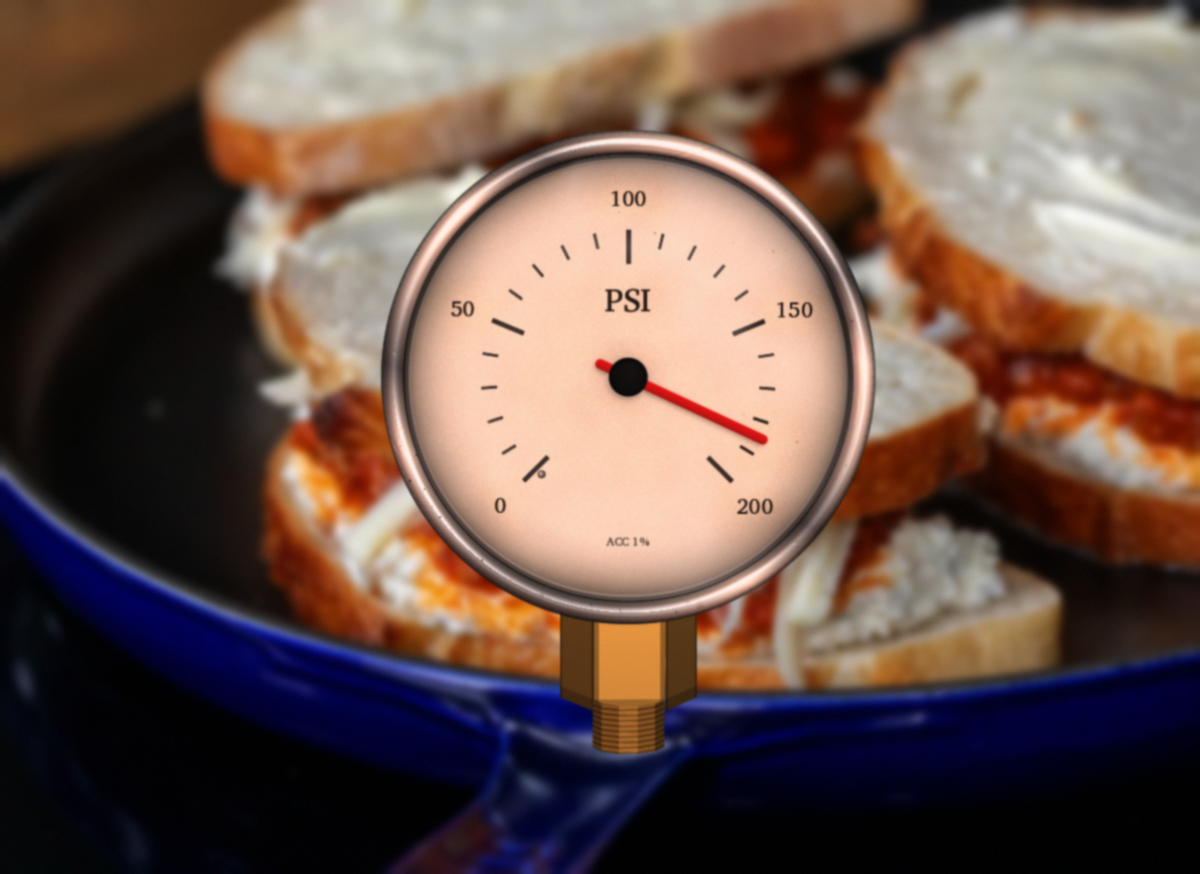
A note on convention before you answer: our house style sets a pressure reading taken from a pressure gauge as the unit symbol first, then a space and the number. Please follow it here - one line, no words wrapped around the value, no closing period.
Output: psi 185
